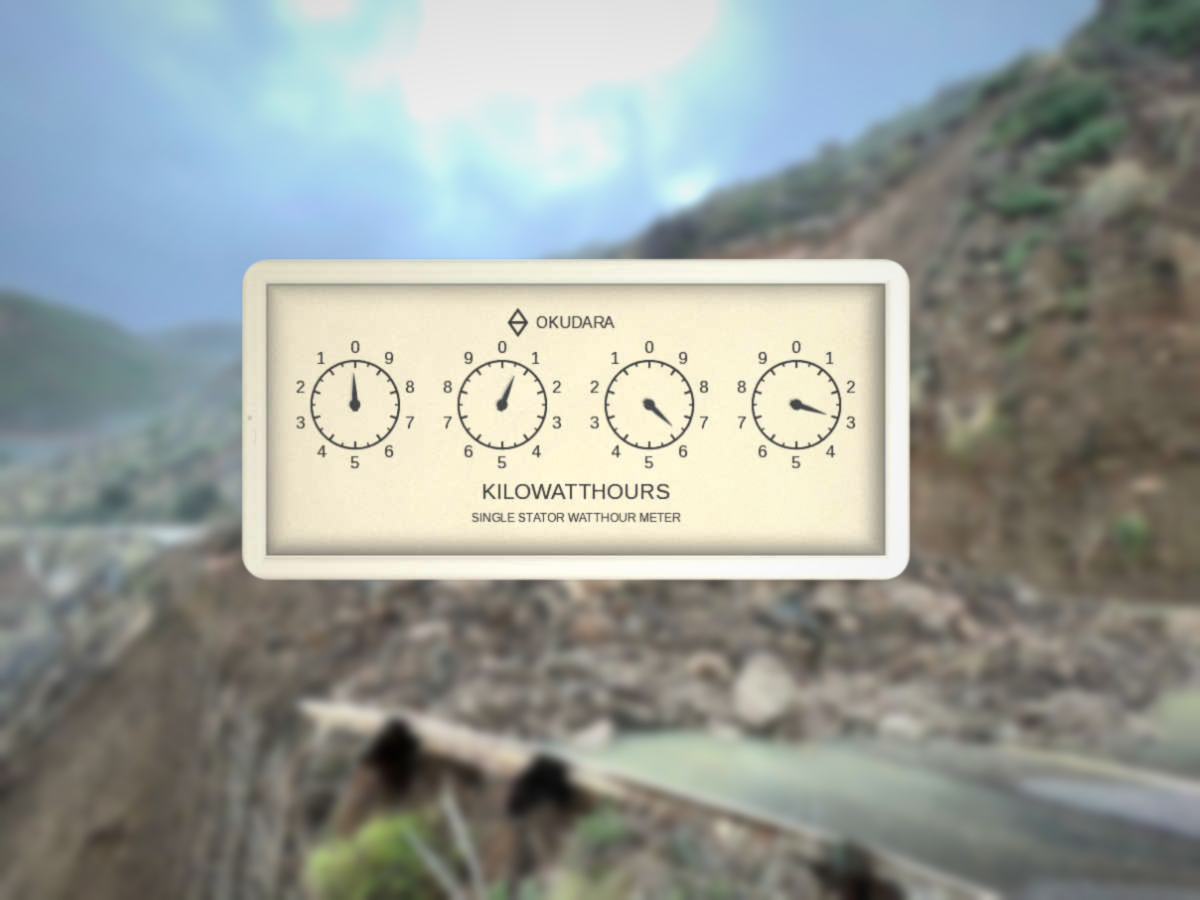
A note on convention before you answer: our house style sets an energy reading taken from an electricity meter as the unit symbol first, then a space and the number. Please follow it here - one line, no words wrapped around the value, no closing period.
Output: kWh 63
